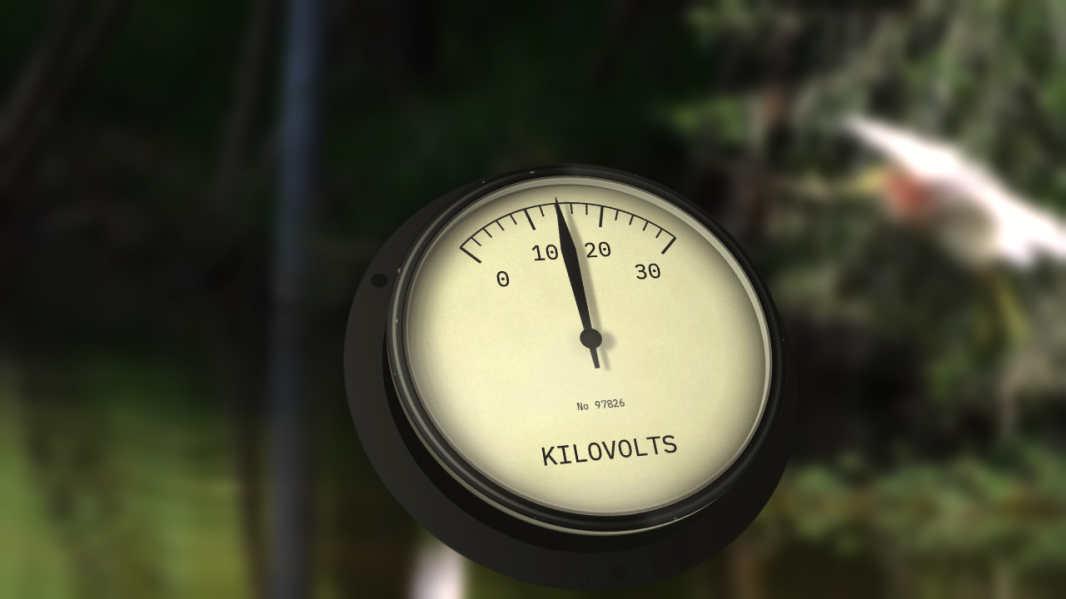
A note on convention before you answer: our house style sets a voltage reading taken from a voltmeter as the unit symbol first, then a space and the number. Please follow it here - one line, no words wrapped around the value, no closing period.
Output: kV 14
